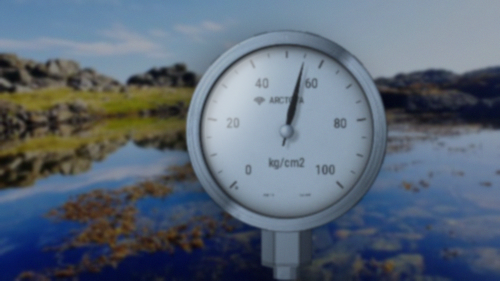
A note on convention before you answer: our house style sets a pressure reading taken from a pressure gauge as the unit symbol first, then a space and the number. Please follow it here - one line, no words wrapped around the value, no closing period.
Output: kg/cm² 55
